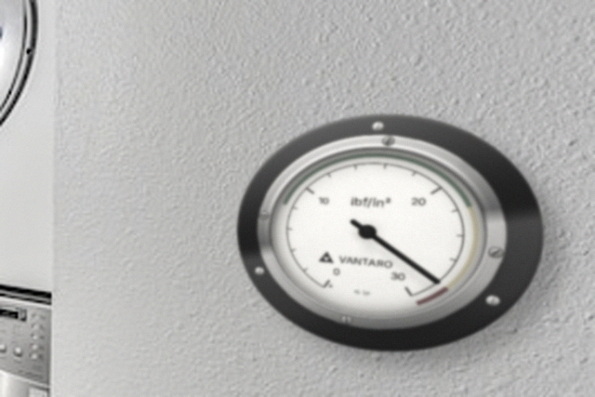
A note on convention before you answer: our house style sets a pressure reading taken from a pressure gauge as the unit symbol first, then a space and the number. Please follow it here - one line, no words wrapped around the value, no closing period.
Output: psi 28
